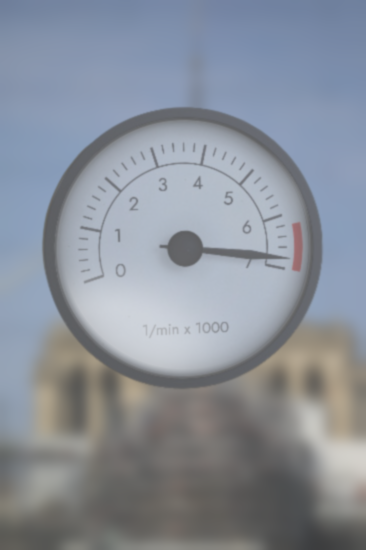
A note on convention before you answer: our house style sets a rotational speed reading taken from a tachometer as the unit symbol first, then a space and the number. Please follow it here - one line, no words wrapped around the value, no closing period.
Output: rpm 6800
